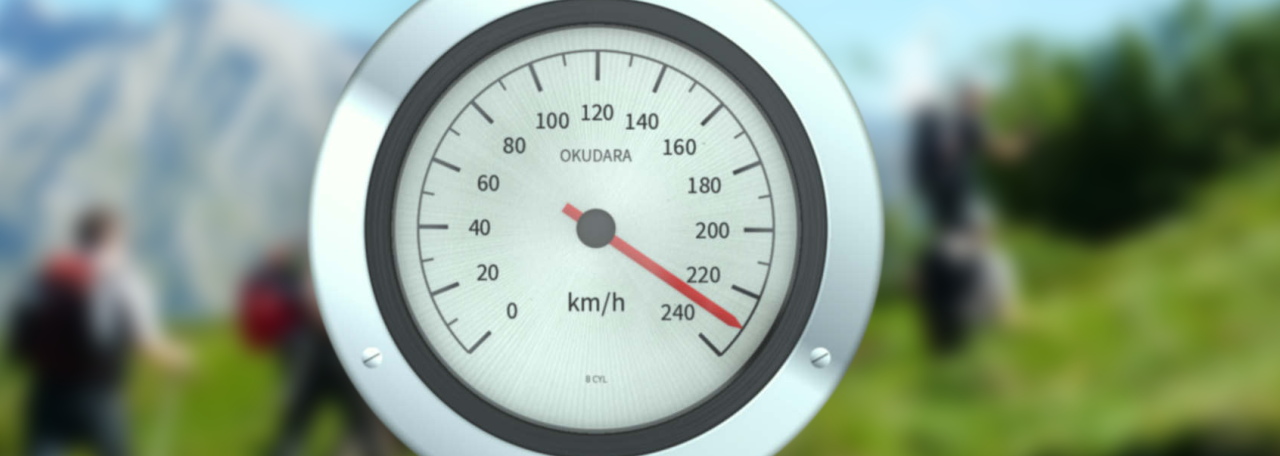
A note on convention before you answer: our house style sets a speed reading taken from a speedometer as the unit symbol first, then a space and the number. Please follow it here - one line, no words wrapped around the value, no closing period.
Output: km/h 230
